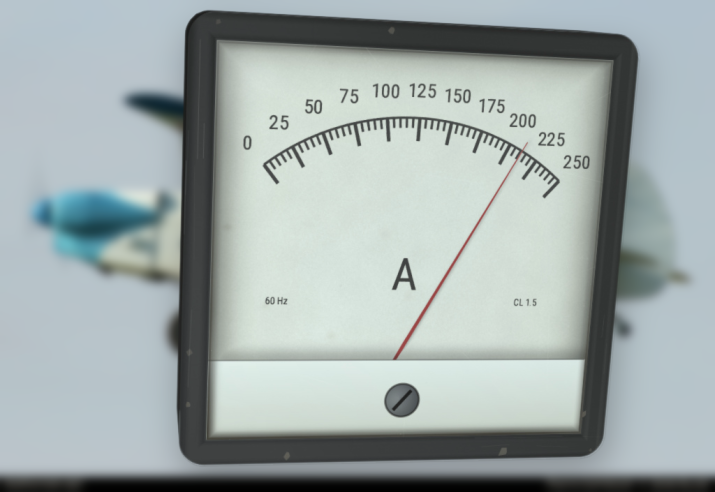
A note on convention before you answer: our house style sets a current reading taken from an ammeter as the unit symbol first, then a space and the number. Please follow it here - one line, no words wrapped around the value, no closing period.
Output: A 210
